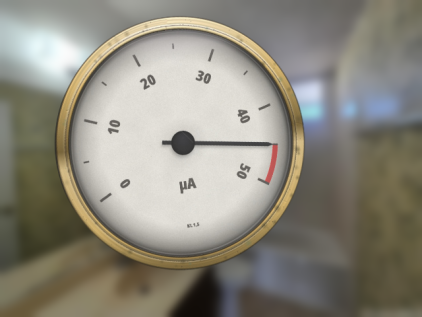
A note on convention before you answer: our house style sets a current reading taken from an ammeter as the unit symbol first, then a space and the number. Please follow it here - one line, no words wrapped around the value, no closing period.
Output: µA 45
